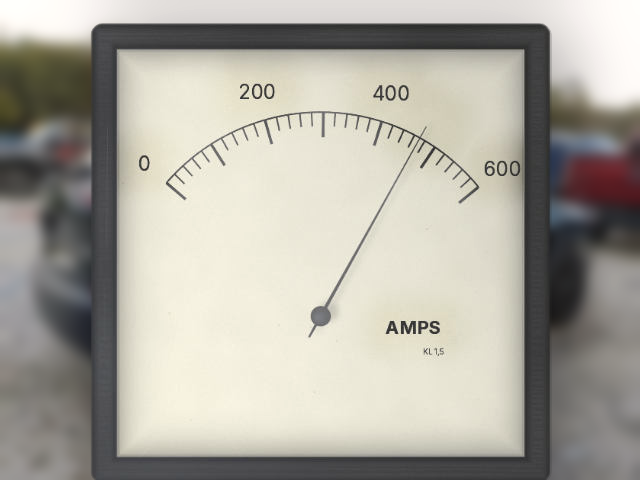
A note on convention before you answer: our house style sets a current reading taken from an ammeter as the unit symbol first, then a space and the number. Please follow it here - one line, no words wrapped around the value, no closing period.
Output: A 470
